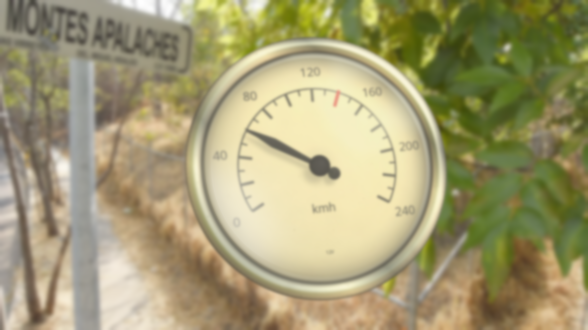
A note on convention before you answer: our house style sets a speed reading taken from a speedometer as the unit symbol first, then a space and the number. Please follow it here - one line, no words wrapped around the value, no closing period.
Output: km/h 60
